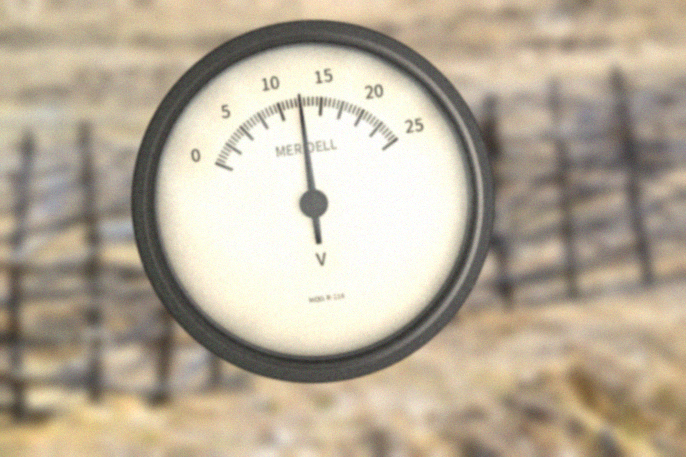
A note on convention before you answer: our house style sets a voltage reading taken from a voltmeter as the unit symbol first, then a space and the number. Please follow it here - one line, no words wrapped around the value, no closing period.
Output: V 12.5
